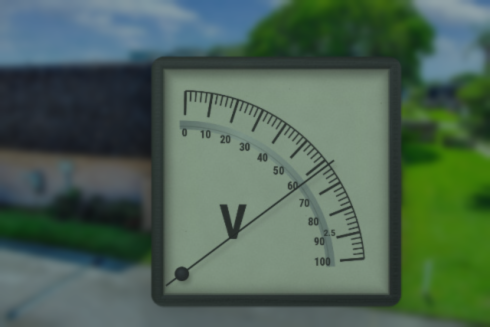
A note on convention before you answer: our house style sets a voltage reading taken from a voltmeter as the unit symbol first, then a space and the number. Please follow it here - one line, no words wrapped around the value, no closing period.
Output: V 62
